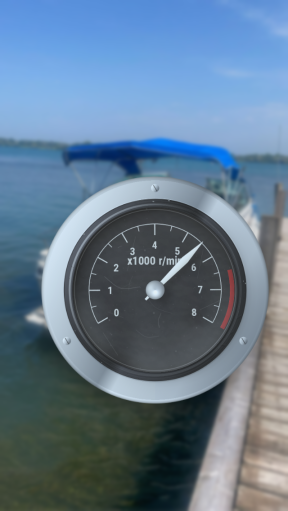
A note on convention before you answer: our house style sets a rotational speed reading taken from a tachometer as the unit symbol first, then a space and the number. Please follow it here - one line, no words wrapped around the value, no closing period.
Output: rpm 5500
